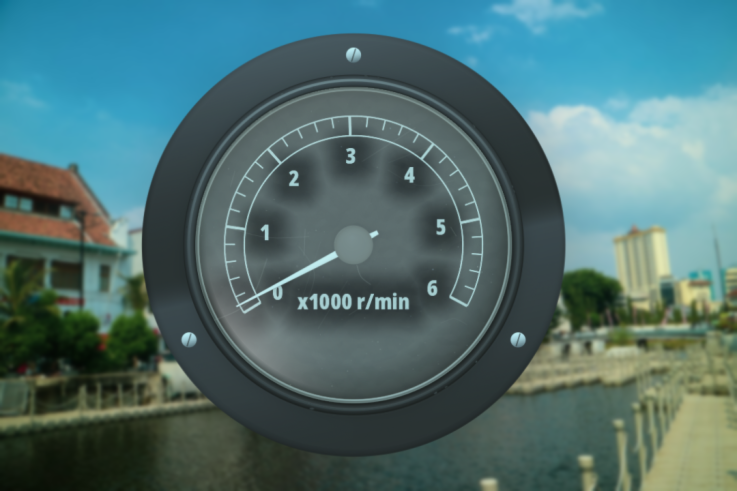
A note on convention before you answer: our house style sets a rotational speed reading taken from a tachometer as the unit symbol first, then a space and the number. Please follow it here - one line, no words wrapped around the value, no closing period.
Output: rpm 100
